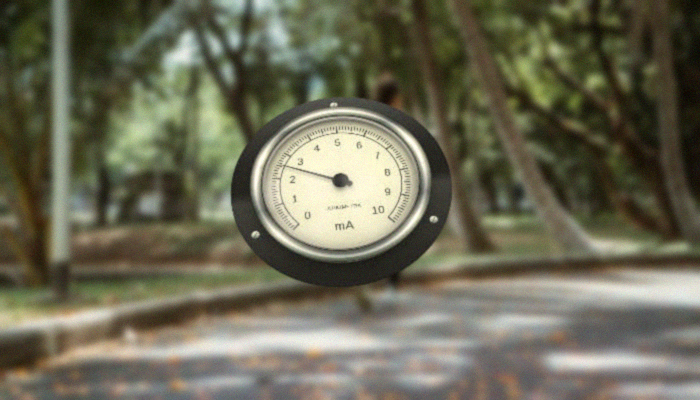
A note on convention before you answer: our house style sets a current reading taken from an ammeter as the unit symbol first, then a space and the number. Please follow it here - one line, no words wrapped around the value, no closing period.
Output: mA 2.5
